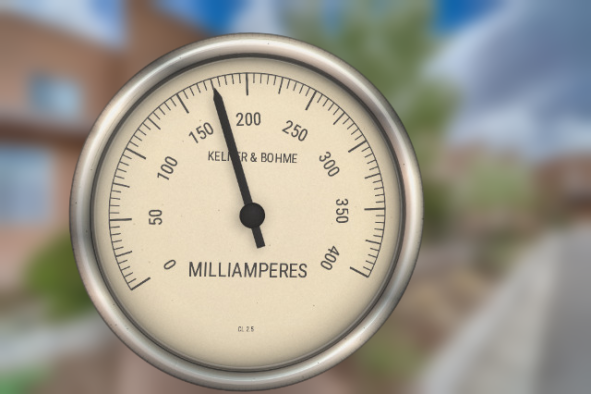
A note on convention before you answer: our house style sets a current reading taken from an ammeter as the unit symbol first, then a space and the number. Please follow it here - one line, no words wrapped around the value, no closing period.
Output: mA 175
